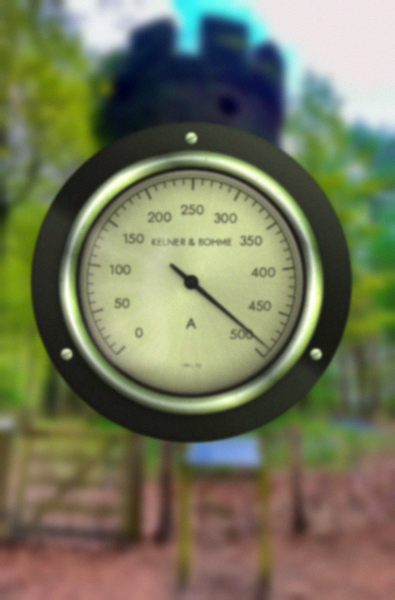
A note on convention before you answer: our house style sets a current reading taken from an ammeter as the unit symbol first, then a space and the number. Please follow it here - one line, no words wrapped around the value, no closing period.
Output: A 490
